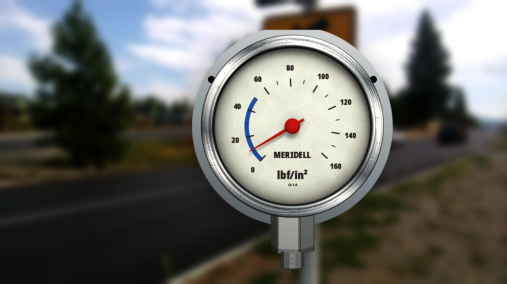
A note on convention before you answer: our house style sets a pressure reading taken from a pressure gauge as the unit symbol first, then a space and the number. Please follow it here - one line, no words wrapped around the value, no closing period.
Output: psi 10
